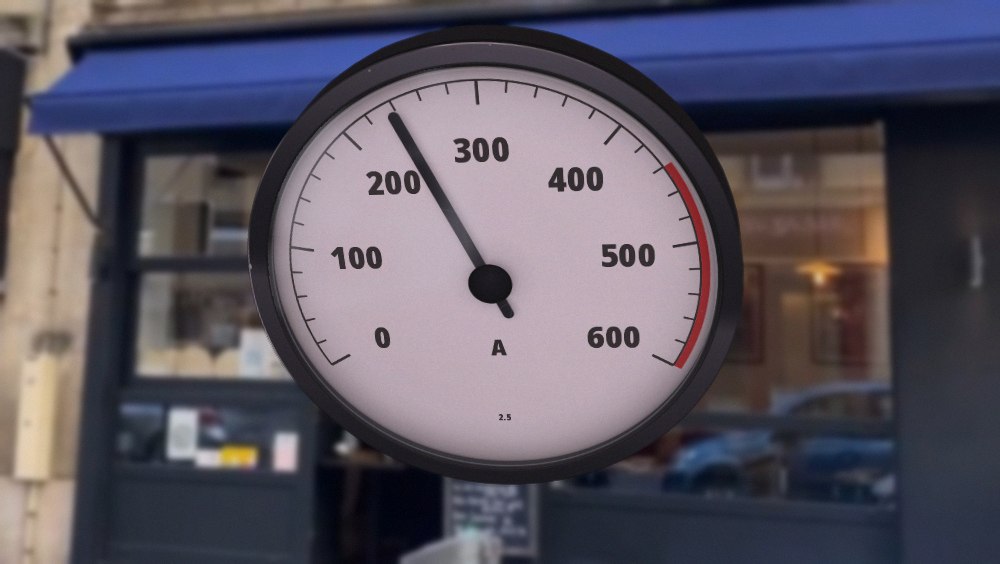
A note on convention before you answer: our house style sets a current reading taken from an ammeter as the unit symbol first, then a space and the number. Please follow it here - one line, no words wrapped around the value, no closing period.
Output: A 240
